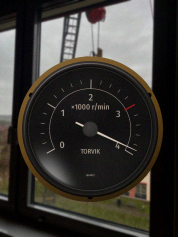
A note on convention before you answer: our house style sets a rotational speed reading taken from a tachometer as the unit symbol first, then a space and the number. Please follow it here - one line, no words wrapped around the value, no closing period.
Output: rpm 3900
